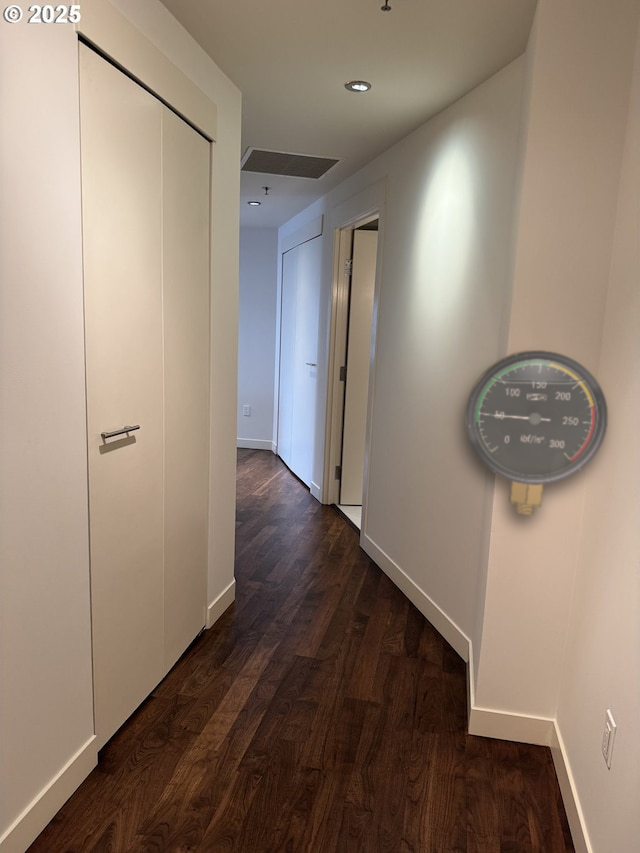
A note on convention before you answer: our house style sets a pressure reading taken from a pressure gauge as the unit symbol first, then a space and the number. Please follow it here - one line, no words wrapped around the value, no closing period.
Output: psi 50
